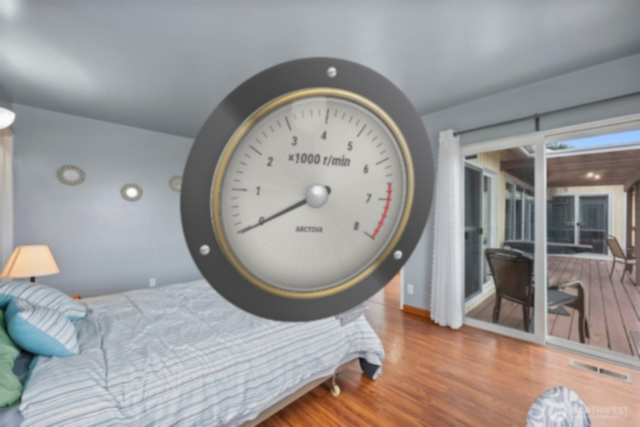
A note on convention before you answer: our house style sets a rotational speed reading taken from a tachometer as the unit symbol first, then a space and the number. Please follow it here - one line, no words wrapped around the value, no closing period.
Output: rpm 0
